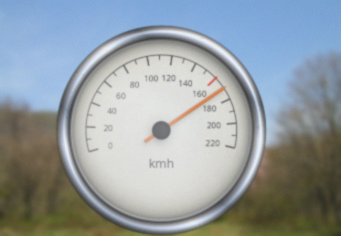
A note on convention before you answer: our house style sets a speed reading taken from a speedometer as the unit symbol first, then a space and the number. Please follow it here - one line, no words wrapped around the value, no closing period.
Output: km/h 170
